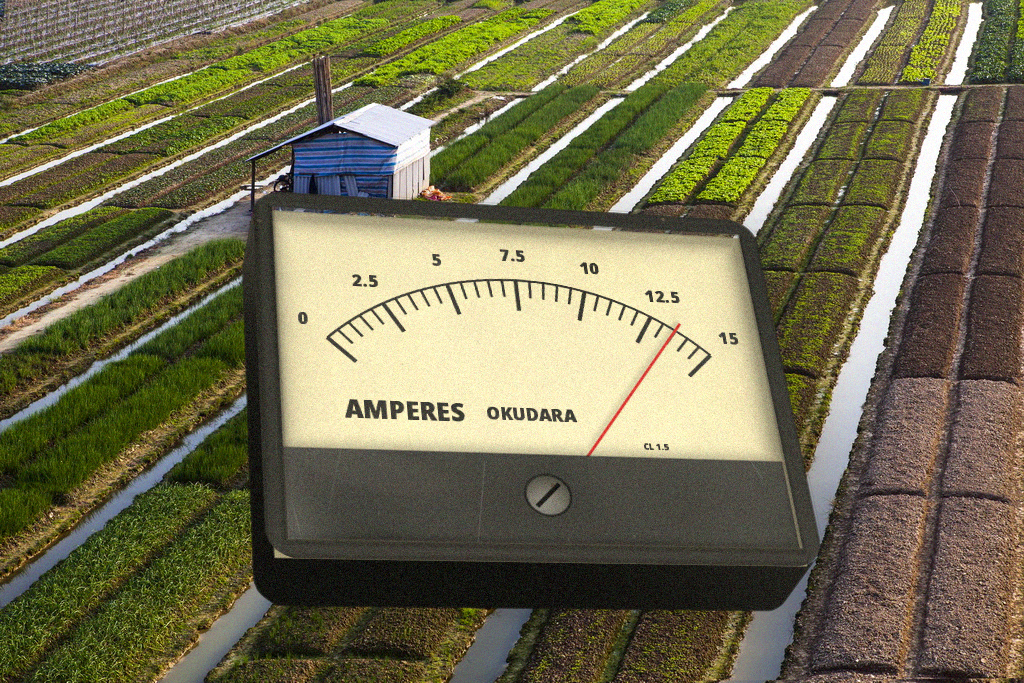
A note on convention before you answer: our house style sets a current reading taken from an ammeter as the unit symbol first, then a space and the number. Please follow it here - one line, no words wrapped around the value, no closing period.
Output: A 13.5
